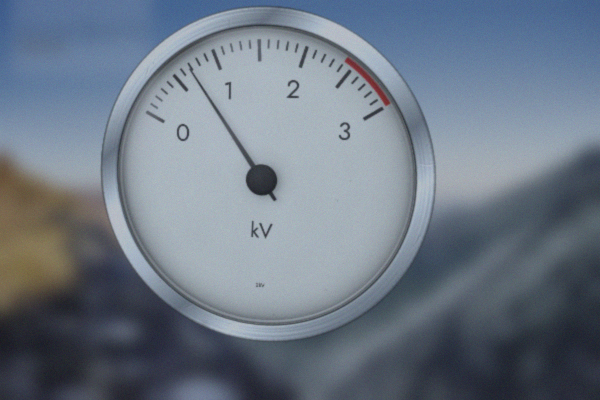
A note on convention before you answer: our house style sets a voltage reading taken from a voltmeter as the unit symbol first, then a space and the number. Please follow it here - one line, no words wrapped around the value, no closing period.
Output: kV 0.7
